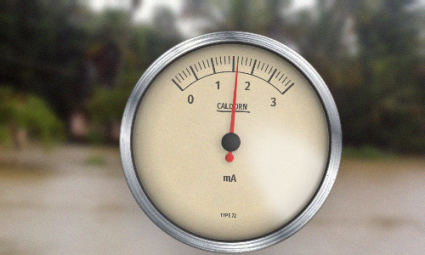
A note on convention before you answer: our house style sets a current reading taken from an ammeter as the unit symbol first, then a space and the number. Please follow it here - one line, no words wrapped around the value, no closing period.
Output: mA 1.6
